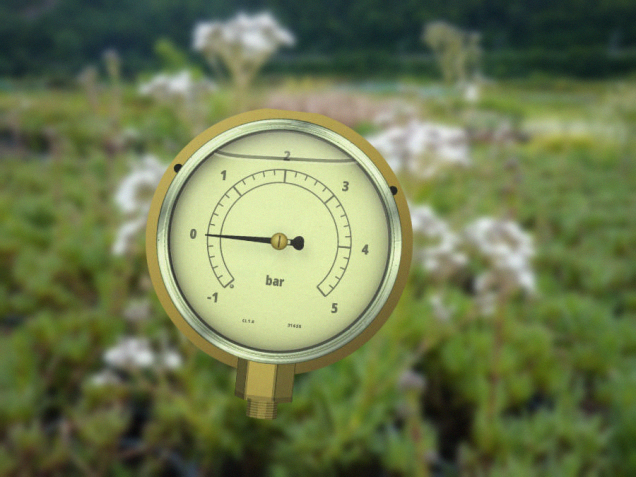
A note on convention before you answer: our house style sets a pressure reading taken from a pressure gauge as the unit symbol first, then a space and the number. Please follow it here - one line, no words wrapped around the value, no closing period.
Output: bar 0
